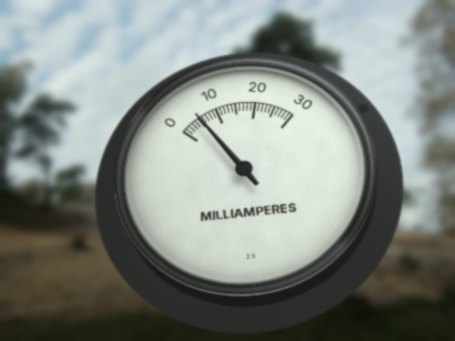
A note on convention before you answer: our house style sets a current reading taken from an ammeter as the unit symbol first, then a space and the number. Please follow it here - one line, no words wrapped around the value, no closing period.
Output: mA 5
